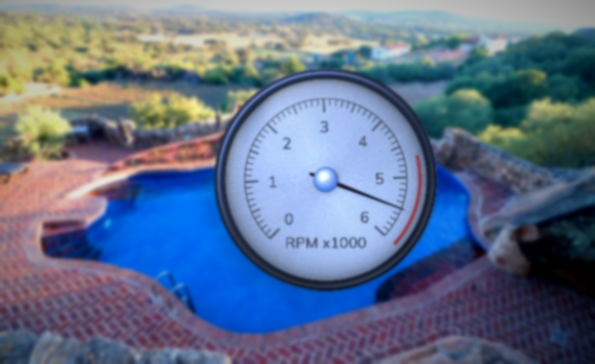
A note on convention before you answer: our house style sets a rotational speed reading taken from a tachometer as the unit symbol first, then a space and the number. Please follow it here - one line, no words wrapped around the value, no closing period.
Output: rpm 5500
